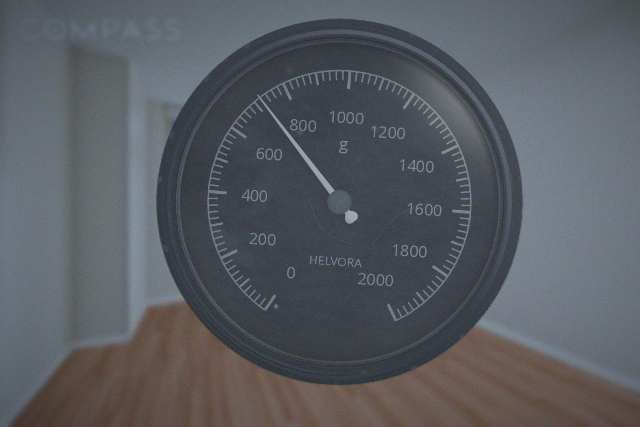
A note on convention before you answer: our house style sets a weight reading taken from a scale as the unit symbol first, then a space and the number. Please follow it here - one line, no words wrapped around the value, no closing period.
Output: g 720
